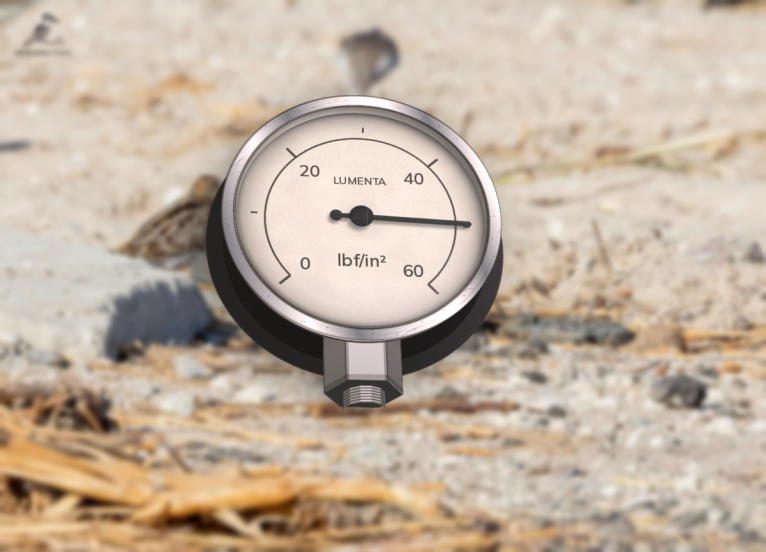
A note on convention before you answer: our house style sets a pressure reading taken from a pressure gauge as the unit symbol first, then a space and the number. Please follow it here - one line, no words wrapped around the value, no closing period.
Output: psi 50
